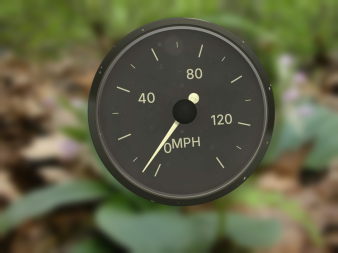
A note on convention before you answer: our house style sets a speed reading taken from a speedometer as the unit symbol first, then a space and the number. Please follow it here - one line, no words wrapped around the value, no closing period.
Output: mph 5
